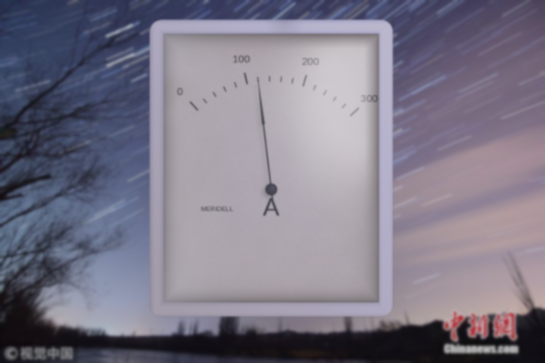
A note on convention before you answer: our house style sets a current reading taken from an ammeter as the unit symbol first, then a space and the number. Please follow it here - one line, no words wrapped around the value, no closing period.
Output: A 120
